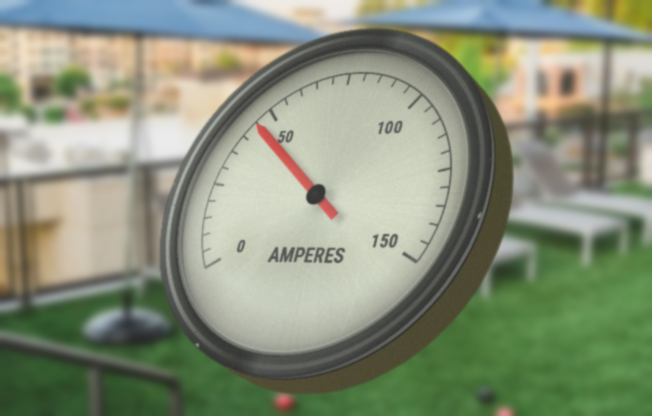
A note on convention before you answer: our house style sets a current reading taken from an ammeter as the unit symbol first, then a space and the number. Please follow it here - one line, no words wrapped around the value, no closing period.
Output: A 45
